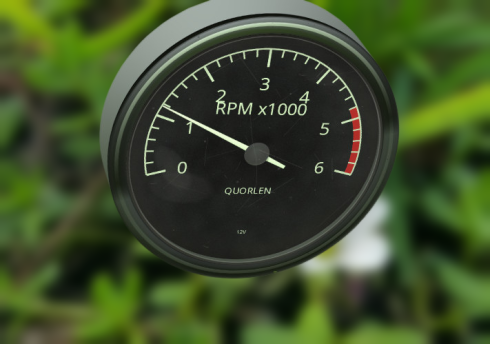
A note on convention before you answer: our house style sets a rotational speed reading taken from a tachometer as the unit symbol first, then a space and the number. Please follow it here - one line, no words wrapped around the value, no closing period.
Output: rpm 1200
